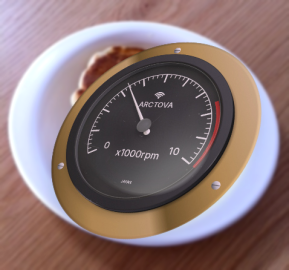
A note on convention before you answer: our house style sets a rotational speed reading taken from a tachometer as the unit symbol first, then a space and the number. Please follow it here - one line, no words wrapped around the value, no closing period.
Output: rpm 3400
